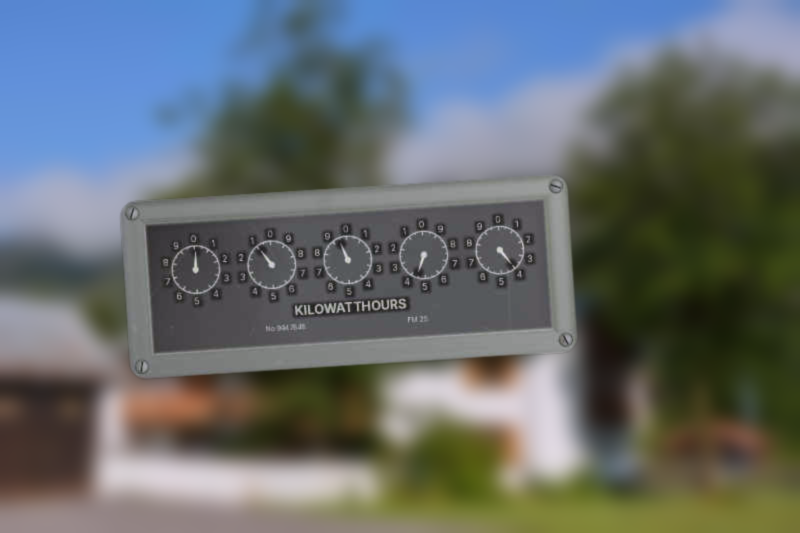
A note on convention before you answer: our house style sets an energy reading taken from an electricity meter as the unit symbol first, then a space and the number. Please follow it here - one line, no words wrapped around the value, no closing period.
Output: kWh 944
